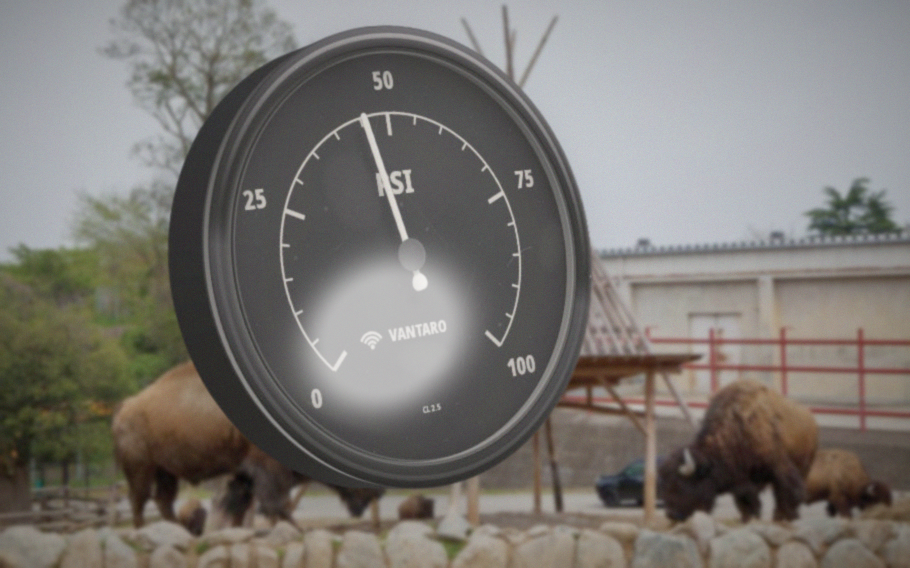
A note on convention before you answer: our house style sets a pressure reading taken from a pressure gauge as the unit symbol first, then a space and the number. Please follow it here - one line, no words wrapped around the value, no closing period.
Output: psi 45
